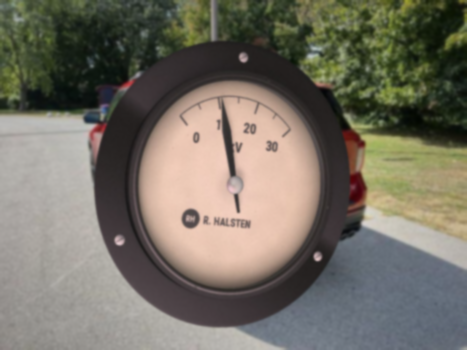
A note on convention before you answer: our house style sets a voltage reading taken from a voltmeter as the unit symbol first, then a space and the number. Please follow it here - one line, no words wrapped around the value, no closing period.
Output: kV 10
